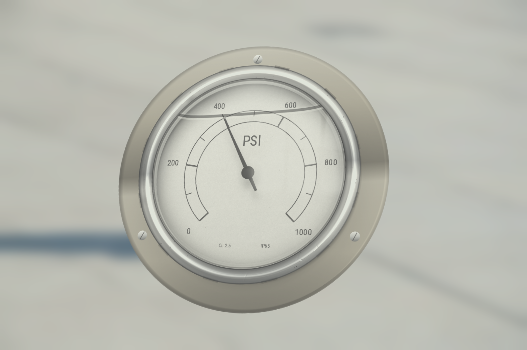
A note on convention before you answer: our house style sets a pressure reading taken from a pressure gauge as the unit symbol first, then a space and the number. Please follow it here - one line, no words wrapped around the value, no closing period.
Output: psi 400
